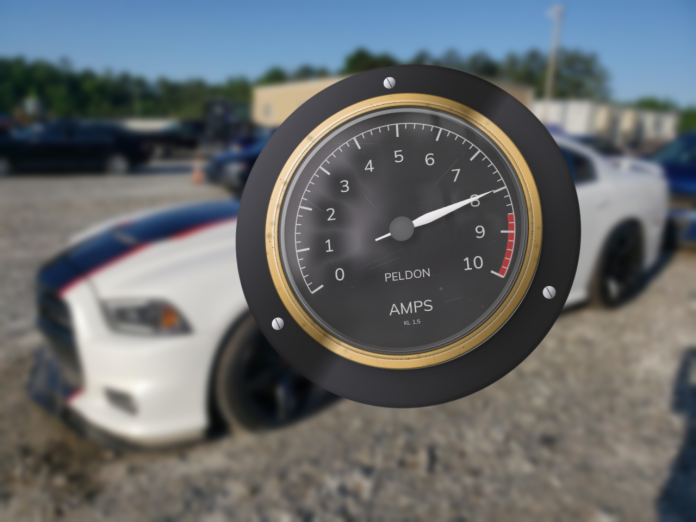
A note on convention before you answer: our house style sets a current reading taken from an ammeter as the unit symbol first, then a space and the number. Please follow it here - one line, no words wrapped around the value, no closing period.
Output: A 8
